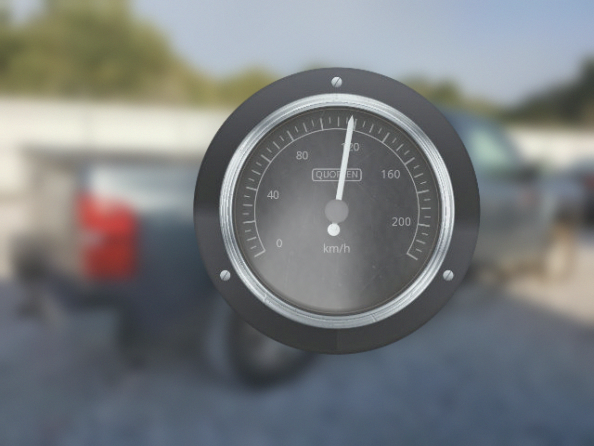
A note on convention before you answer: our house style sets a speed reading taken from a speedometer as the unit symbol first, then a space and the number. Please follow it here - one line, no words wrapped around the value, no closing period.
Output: km/h 117.5
